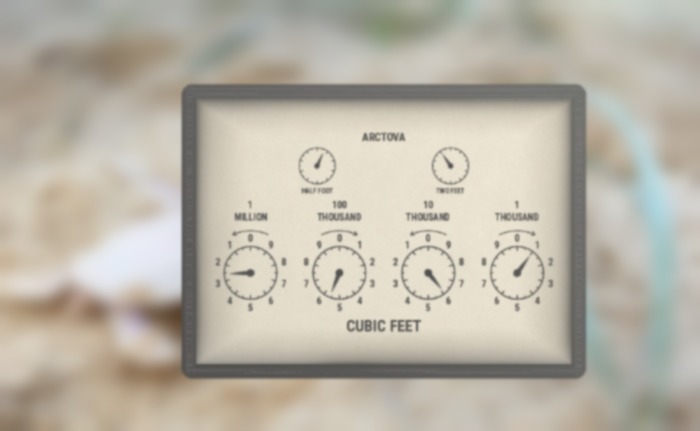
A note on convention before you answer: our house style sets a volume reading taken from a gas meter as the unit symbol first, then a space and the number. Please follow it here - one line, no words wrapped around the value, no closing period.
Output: ft³ 256100
